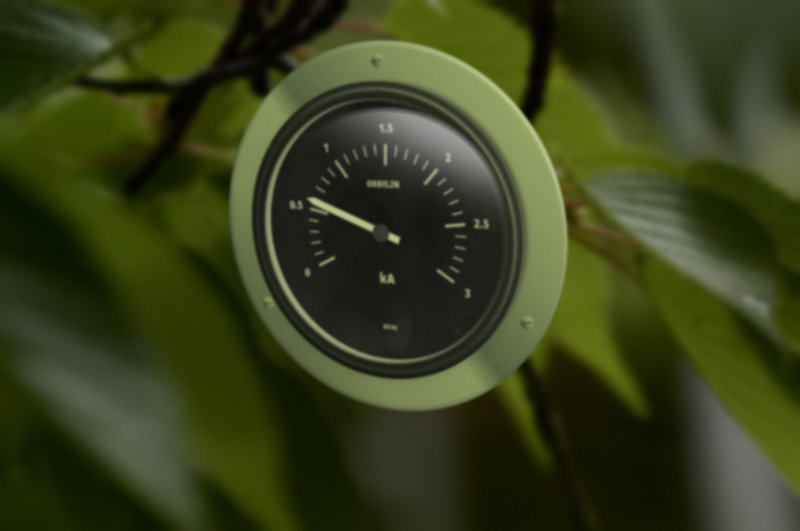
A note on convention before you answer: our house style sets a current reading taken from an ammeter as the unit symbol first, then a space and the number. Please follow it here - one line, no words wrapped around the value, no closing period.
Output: kA 0.6
